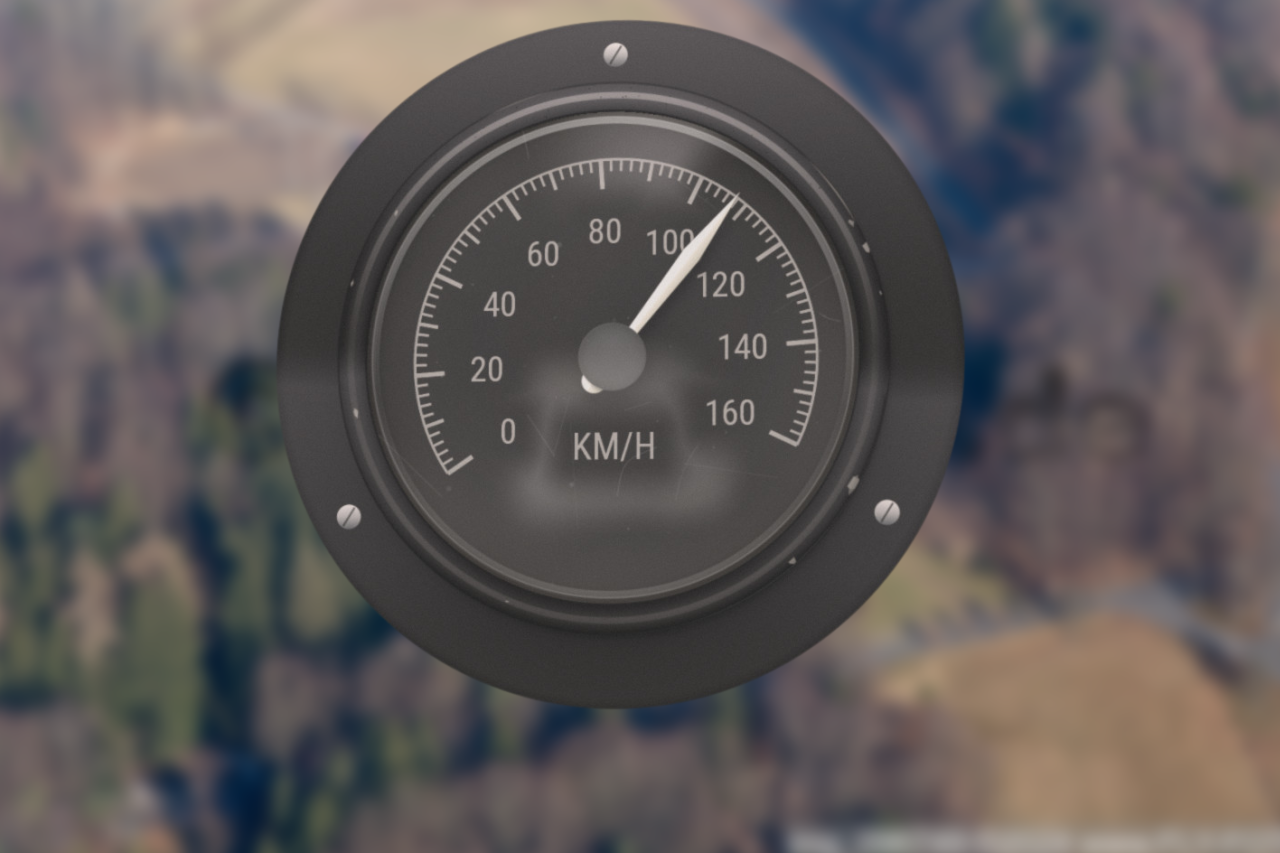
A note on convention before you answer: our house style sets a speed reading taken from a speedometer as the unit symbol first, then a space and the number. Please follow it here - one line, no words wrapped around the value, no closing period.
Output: km/h 108
